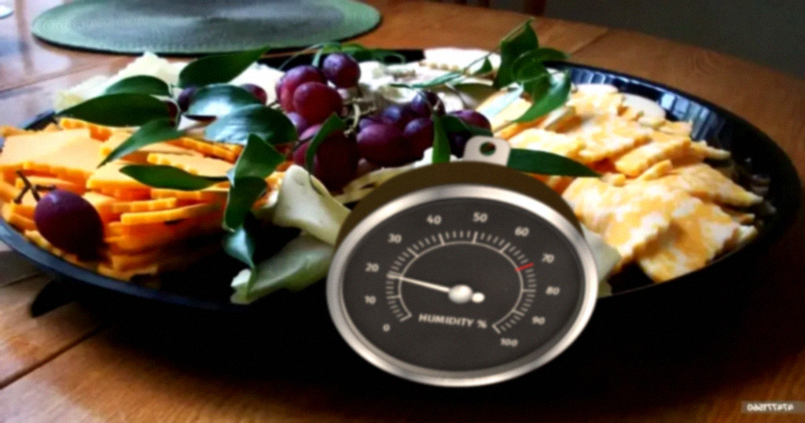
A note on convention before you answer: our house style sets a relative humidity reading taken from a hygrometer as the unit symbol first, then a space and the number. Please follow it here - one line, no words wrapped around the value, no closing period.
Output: % 20
